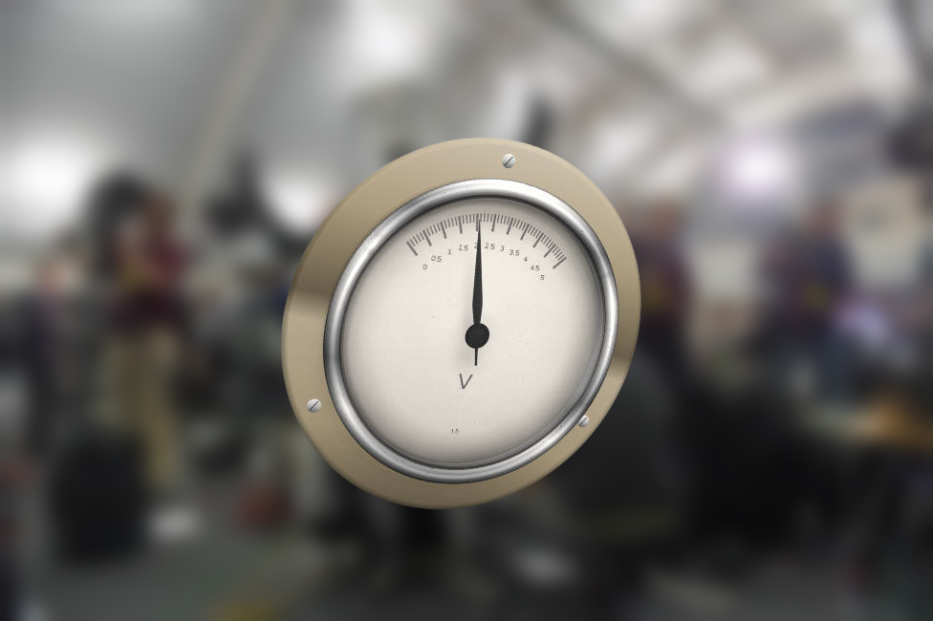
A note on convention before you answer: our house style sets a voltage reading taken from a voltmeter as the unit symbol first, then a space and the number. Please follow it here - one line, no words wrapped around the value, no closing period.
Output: V 2
